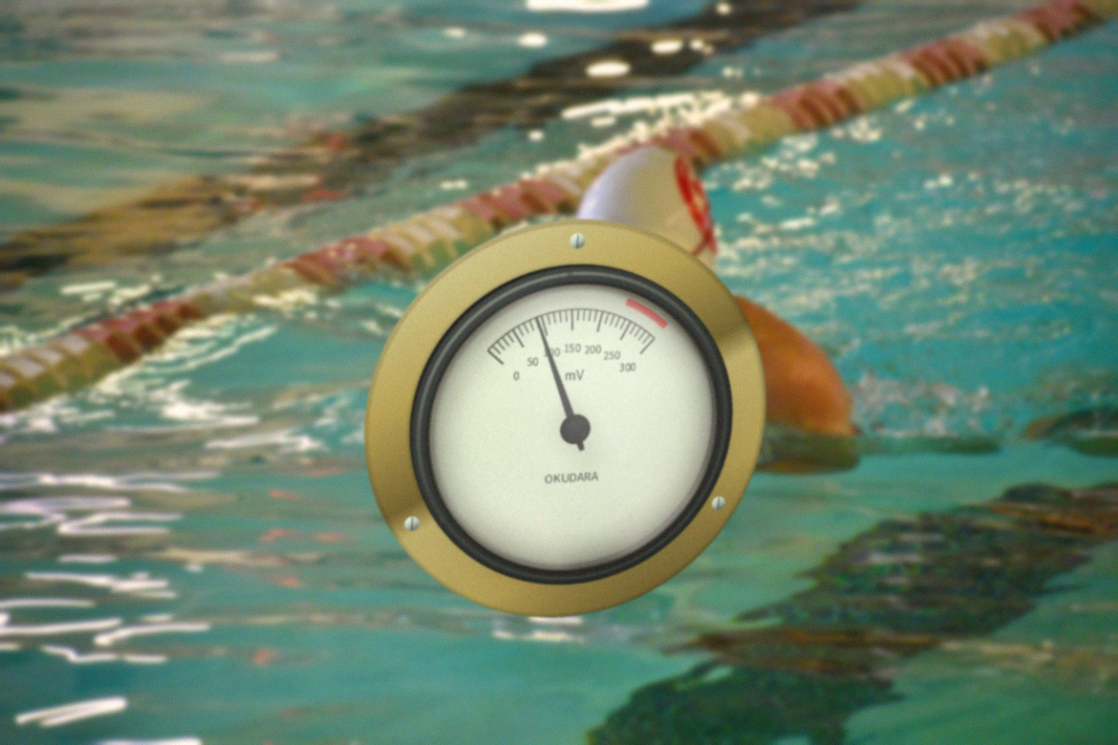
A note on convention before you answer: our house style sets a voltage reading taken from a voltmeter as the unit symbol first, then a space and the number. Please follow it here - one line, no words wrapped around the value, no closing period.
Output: mV 90
